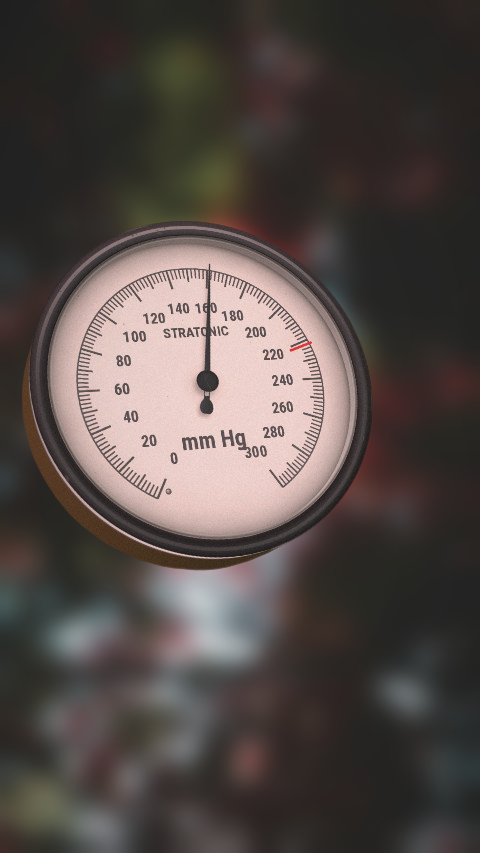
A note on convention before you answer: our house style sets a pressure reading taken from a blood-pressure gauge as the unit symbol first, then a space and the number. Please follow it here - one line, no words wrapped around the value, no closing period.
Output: mmHg 160
